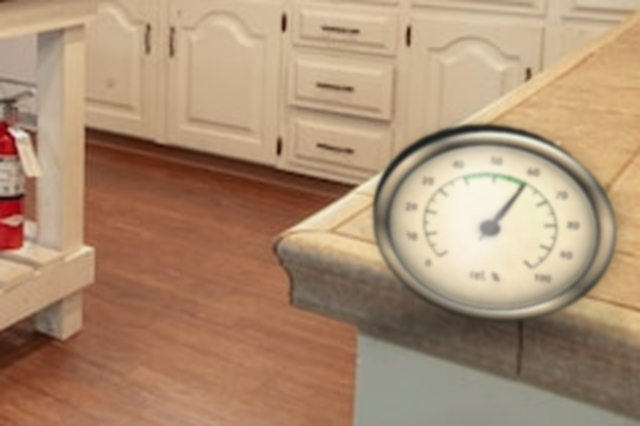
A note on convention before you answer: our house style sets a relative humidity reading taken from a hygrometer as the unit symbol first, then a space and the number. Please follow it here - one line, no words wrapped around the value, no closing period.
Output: % 60
